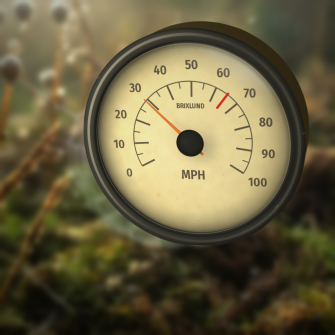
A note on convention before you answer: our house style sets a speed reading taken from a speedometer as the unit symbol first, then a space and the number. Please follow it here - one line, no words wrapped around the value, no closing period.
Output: mph 30
